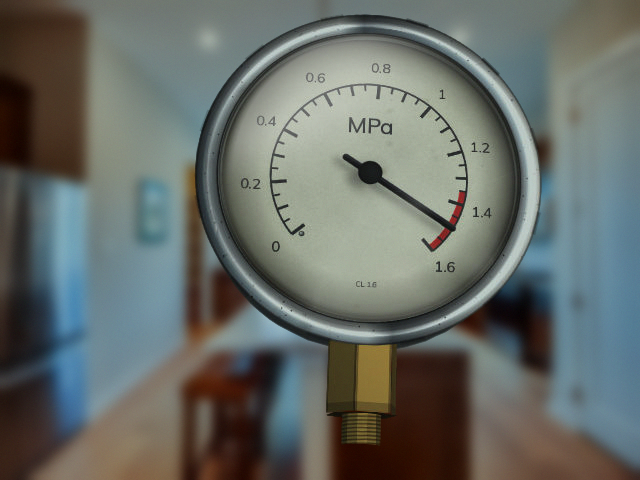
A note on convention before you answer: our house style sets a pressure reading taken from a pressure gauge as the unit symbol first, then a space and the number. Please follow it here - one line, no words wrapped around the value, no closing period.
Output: MPa 1.5
